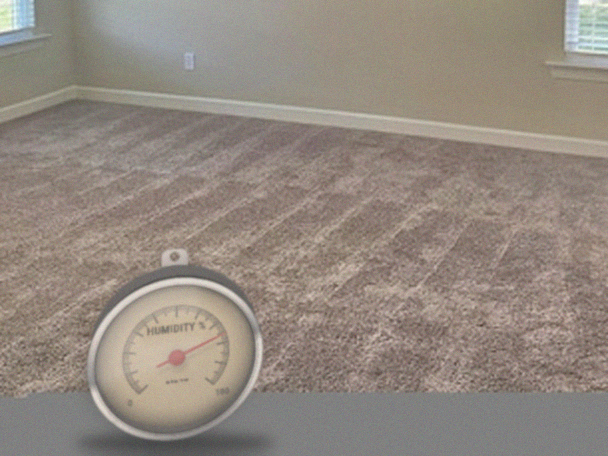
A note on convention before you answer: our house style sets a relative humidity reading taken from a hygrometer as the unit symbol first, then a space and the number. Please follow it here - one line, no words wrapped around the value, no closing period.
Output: % 75
